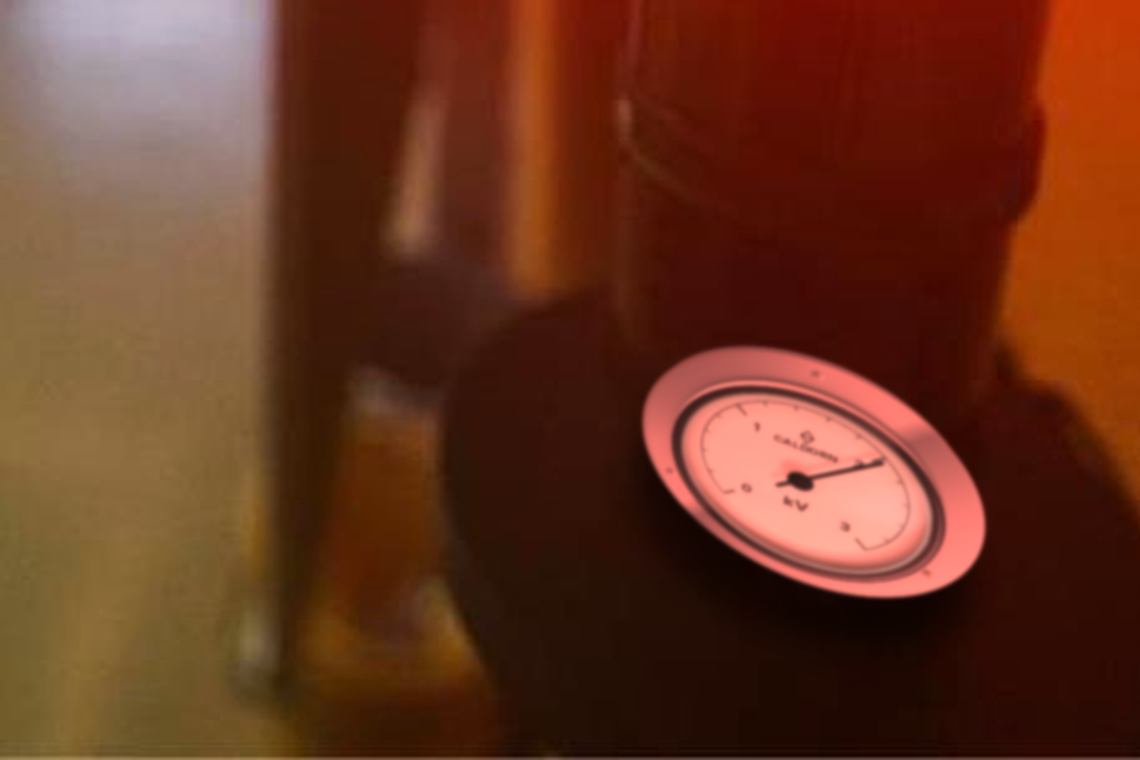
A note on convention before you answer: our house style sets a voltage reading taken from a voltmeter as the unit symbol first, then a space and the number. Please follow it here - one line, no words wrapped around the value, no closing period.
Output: kV 2
